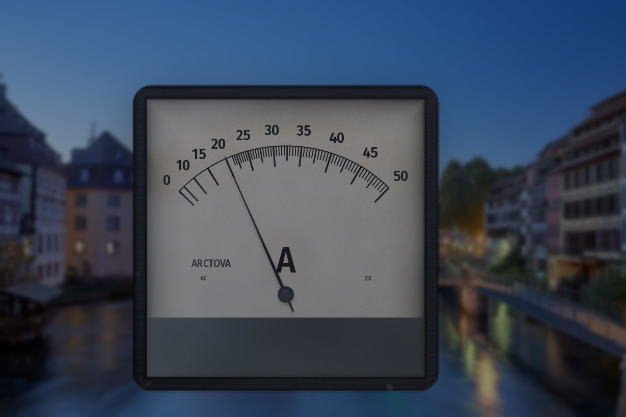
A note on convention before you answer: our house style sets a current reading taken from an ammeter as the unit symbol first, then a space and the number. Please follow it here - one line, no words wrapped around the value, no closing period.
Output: A 20
